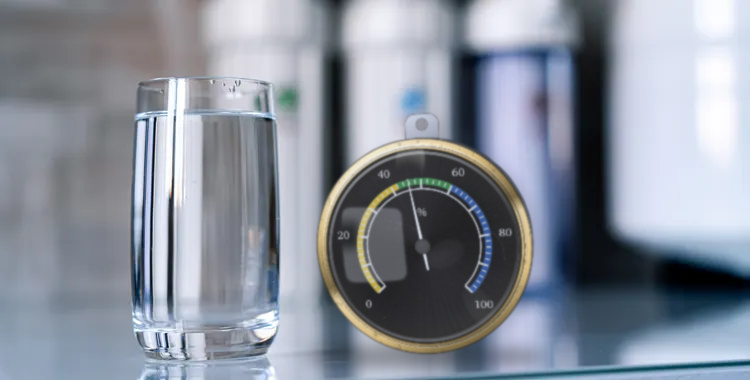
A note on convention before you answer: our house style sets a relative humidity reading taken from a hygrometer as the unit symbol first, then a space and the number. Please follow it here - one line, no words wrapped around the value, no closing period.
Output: % 46
